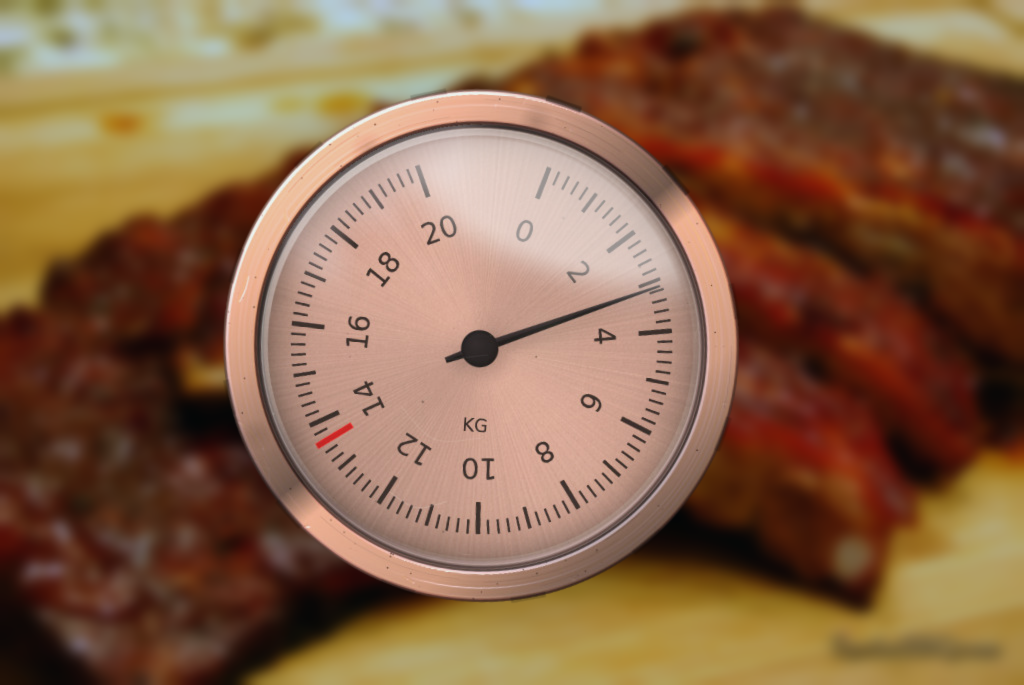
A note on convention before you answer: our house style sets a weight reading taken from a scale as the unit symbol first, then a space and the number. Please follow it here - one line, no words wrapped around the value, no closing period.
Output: kg 3.1
